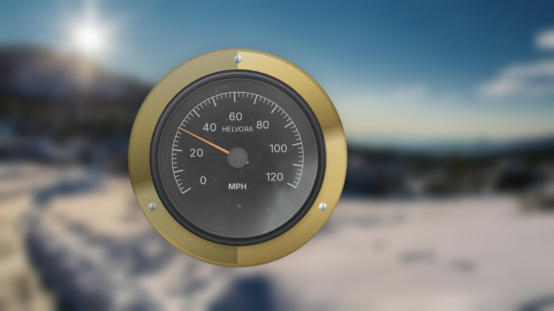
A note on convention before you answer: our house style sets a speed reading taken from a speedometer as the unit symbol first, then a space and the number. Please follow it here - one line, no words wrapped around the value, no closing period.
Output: mph 30
